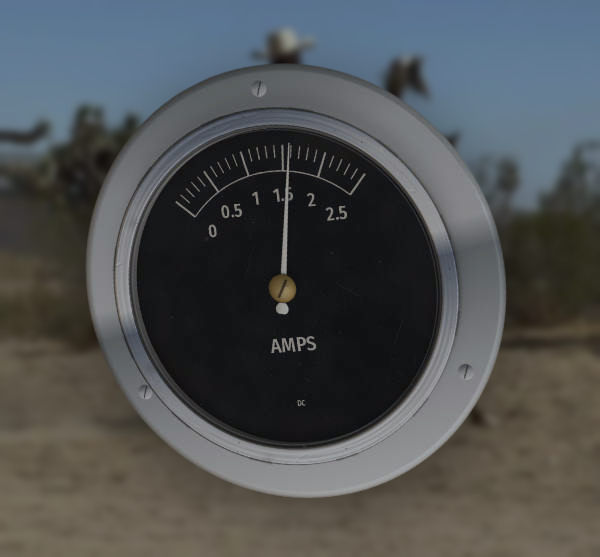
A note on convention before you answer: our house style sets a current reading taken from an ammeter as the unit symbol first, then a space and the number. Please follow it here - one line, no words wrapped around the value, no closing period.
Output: A 1.6
